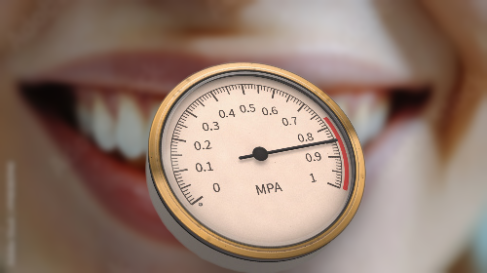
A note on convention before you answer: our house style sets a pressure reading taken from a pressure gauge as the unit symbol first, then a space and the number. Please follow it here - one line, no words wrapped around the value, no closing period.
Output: MPa 0.85
